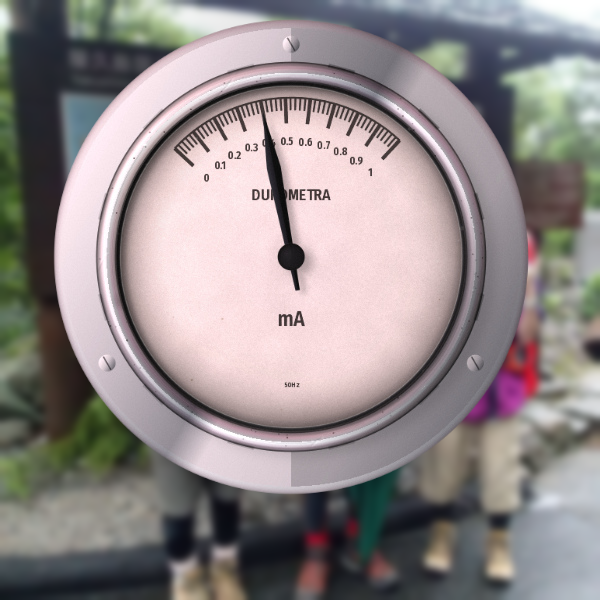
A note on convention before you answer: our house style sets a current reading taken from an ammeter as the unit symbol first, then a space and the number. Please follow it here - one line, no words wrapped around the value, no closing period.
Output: mA 0.4
